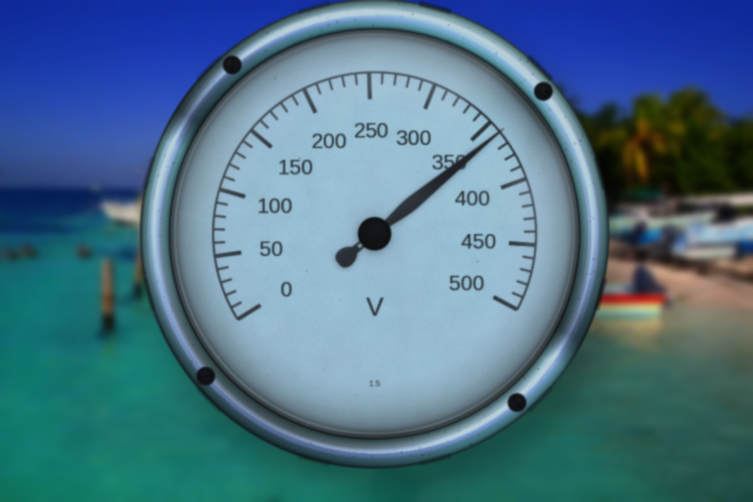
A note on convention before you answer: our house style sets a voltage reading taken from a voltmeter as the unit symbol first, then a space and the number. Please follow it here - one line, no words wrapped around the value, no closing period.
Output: V 360
